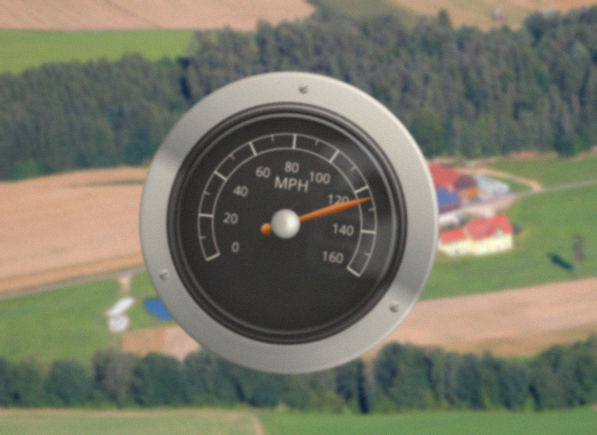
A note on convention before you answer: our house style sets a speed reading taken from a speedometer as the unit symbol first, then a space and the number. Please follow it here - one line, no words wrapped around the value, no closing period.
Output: mph 125
